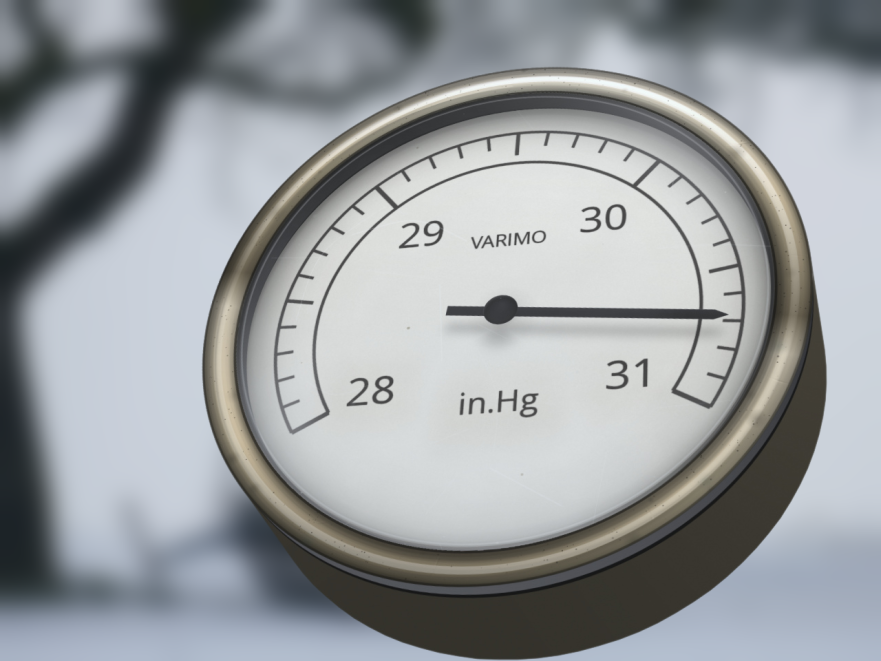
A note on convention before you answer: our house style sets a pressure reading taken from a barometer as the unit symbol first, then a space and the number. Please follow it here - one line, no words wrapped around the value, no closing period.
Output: inHg 30.7
